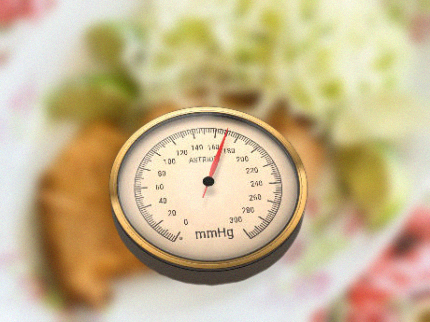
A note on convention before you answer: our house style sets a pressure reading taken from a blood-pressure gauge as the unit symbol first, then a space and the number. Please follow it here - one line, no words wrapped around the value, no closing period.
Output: mmHg 170
